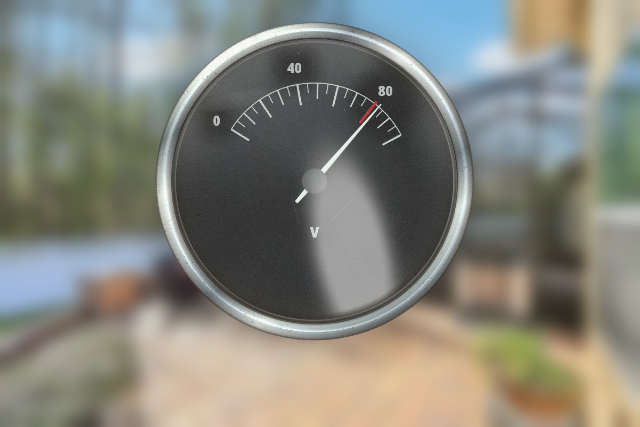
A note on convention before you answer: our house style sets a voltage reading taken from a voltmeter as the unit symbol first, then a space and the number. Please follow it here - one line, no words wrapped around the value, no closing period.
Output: V 82.5
